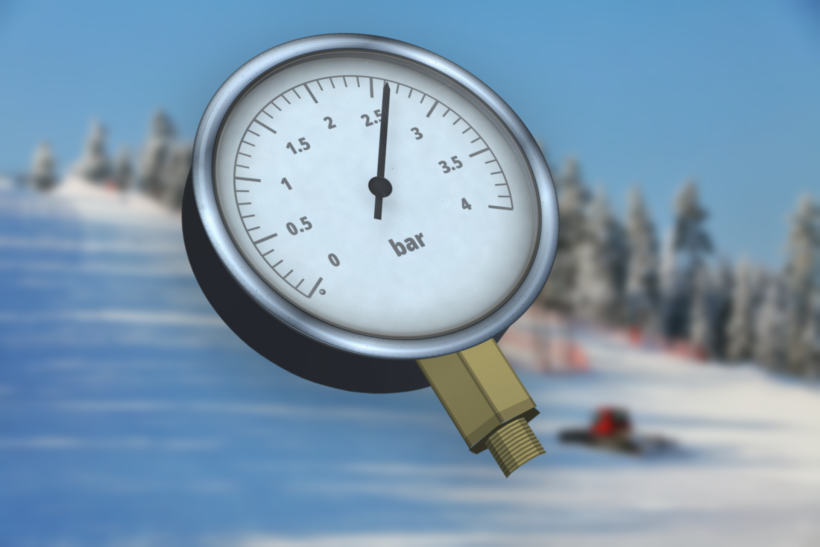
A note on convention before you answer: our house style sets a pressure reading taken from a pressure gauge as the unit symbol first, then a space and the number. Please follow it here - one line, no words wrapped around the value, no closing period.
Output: bar 2.6
